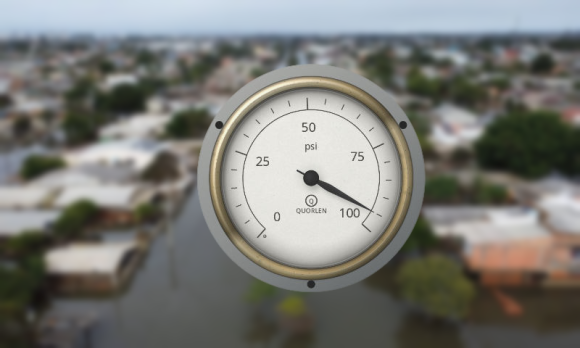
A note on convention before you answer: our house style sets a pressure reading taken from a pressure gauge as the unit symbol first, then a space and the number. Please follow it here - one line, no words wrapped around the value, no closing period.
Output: psi 95
